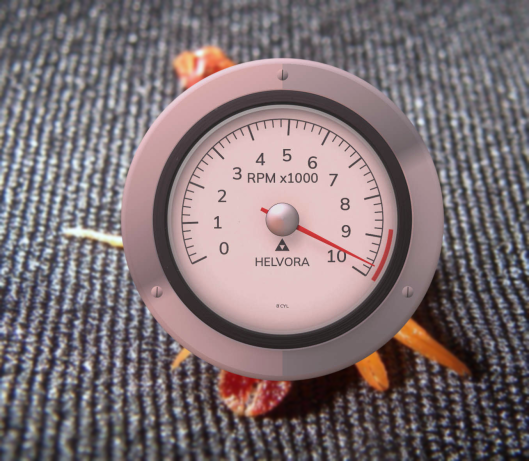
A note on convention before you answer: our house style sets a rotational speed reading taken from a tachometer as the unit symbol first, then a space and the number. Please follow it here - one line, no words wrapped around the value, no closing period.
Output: rpm 9700
